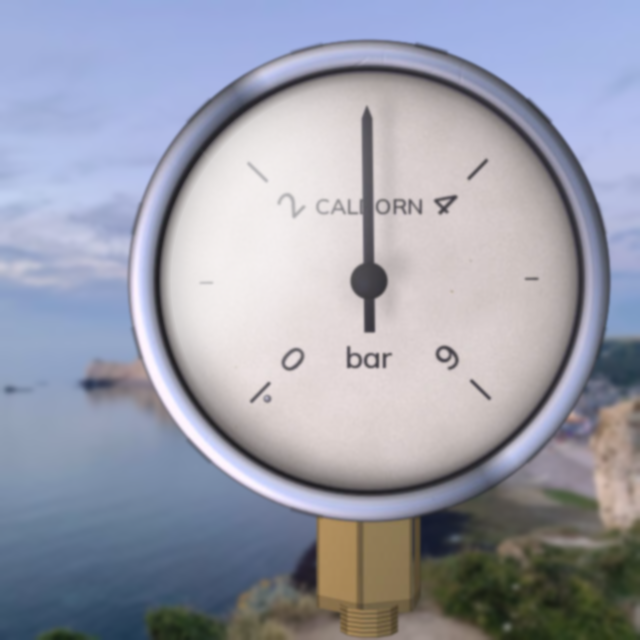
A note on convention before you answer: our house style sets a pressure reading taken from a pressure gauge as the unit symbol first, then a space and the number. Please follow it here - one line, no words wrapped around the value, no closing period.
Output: bar 3
